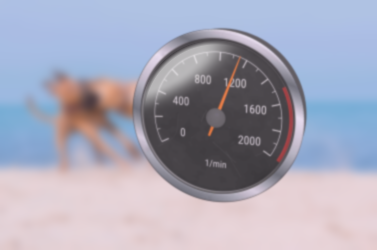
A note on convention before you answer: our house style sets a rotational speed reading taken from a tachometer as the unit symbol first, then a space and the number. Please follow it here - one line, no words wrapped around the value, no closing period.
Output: rpm 1150
